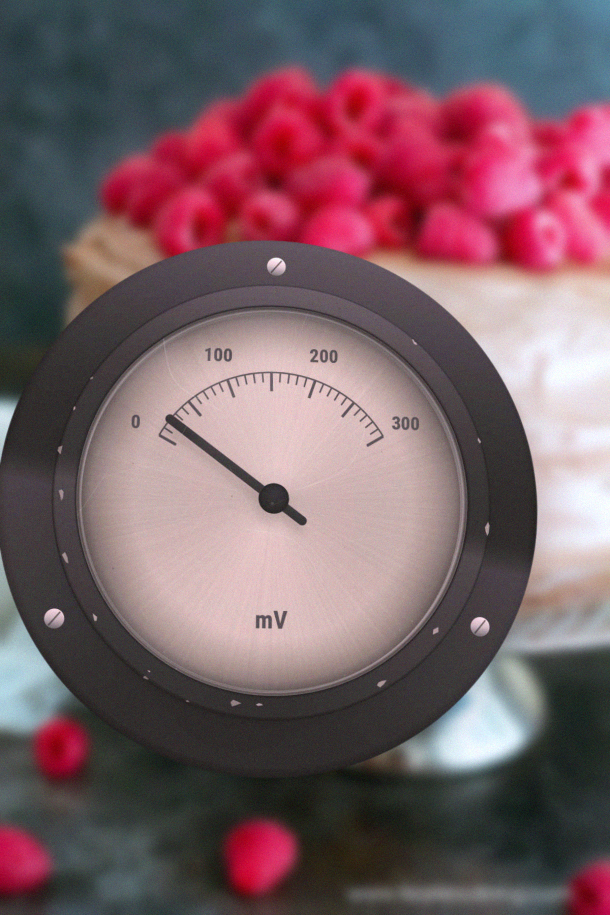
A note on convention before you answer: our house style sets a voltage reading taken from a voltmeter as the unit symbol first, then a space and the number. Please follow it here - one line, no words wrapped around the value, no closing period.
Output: mV 20
